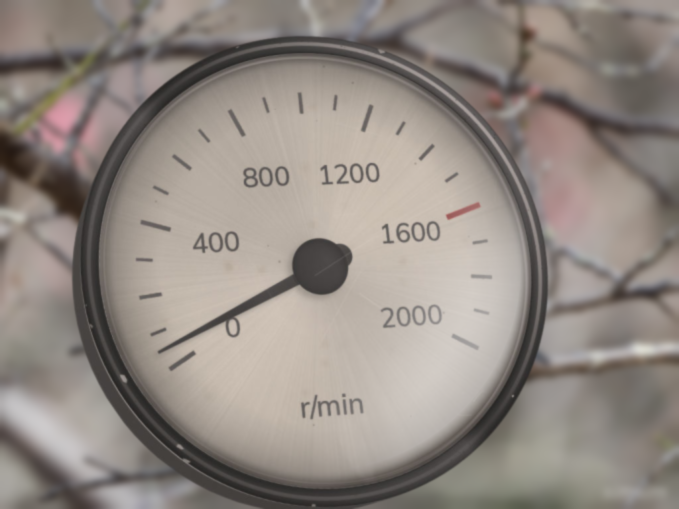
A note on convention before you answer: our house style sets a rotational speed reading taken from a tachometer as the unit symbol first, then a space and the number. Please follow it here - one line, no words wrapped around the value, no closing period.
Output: rpm 50
